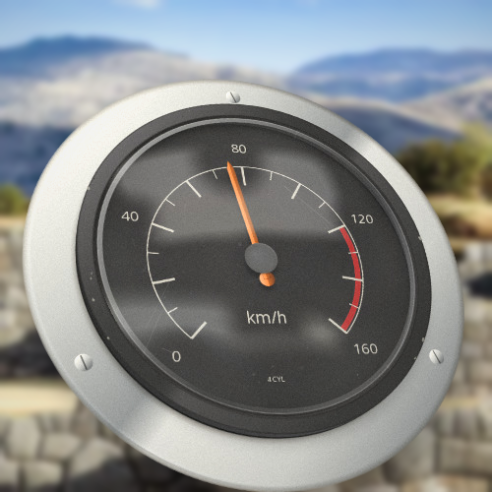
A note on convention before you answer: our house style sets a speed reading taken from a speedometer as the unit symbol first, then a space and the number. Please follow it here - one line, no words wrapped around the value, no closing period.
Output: km/h 75
